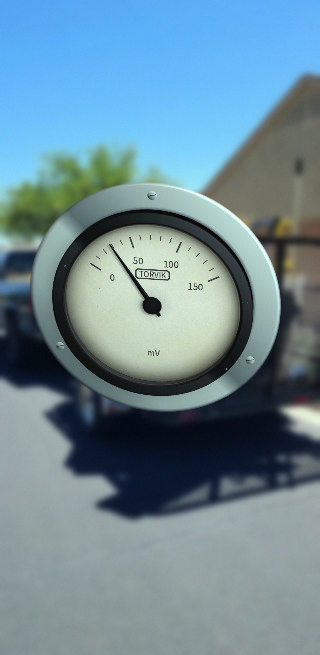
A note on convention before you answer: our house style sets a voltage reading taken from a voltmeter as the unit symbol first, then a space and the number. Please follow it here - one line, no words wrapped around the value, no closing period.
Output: mV 30
